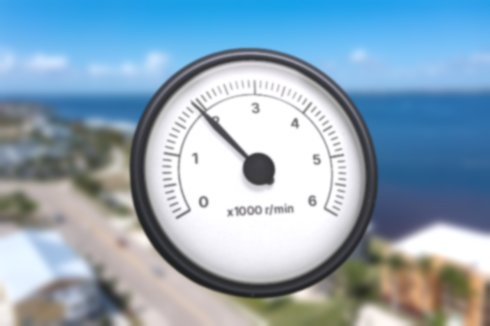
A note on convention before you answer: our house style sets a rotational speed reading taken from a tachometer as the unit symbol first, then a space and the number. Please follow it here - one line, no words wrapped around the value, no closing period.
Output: rpm 1900
